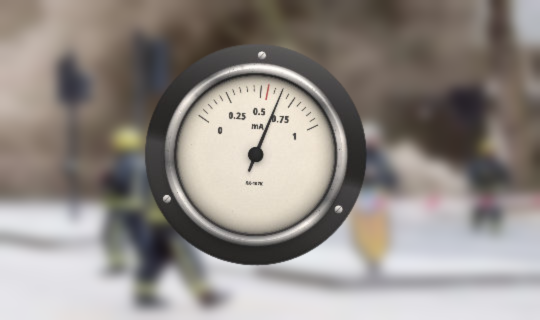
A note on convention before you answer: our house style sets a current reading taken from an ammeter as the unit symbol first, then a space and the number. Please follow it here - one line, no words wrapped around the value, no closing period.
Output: mA 0.65
